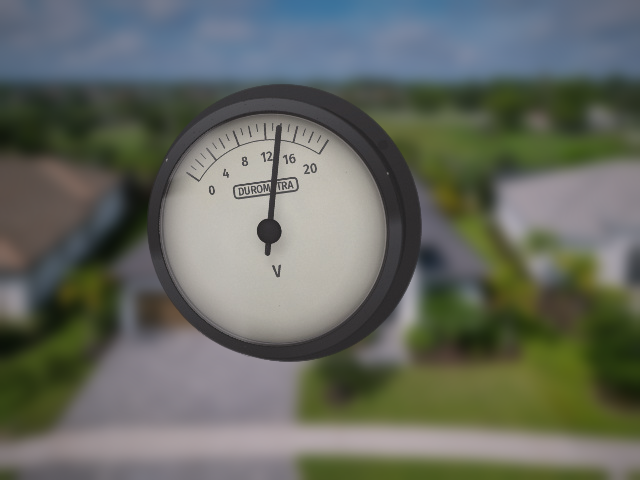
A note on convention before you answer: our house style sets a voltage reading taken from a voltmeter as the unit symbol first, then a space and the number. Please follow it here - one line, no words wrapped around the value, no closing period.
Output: V 14
